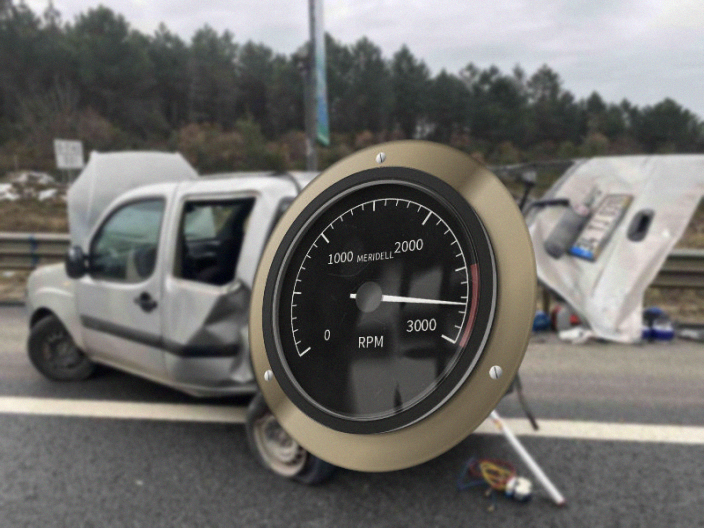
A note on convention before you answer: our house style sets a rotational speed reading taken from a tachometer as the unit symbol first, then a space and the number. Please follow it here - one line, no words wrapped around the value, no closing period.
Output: rpm 2750
